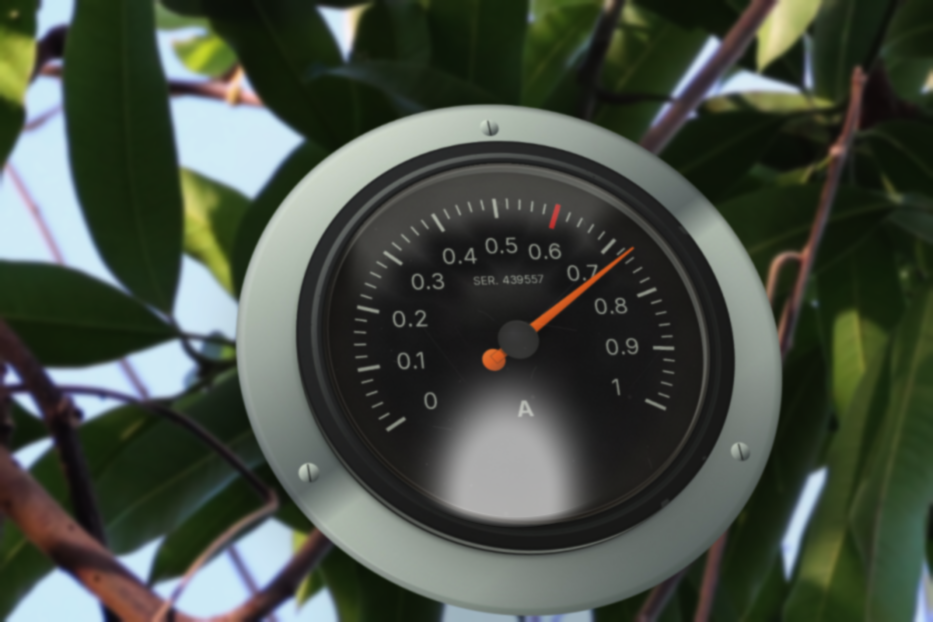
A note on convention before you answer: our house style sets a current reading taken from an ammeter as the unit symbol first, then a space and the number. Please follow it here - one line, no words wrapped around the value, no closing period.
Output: A 0.73
